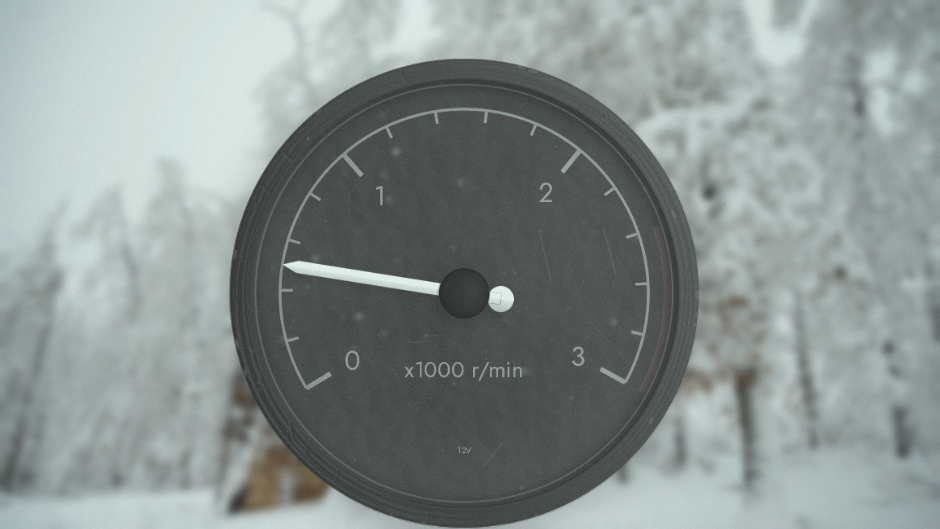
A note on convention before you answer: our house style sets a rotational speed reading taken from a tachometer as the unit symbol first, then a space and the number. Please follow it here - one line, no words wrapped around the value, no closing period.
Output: rpm 500
